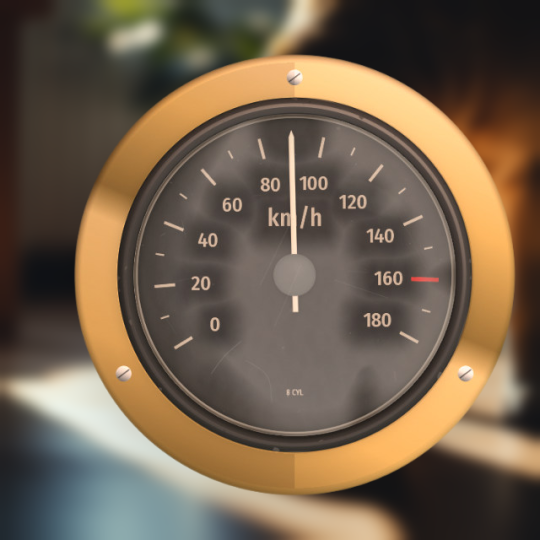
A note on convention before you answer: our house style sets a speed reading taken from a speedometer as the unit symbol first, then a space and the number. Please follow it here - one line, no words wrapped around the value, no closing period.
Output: km/h 90
